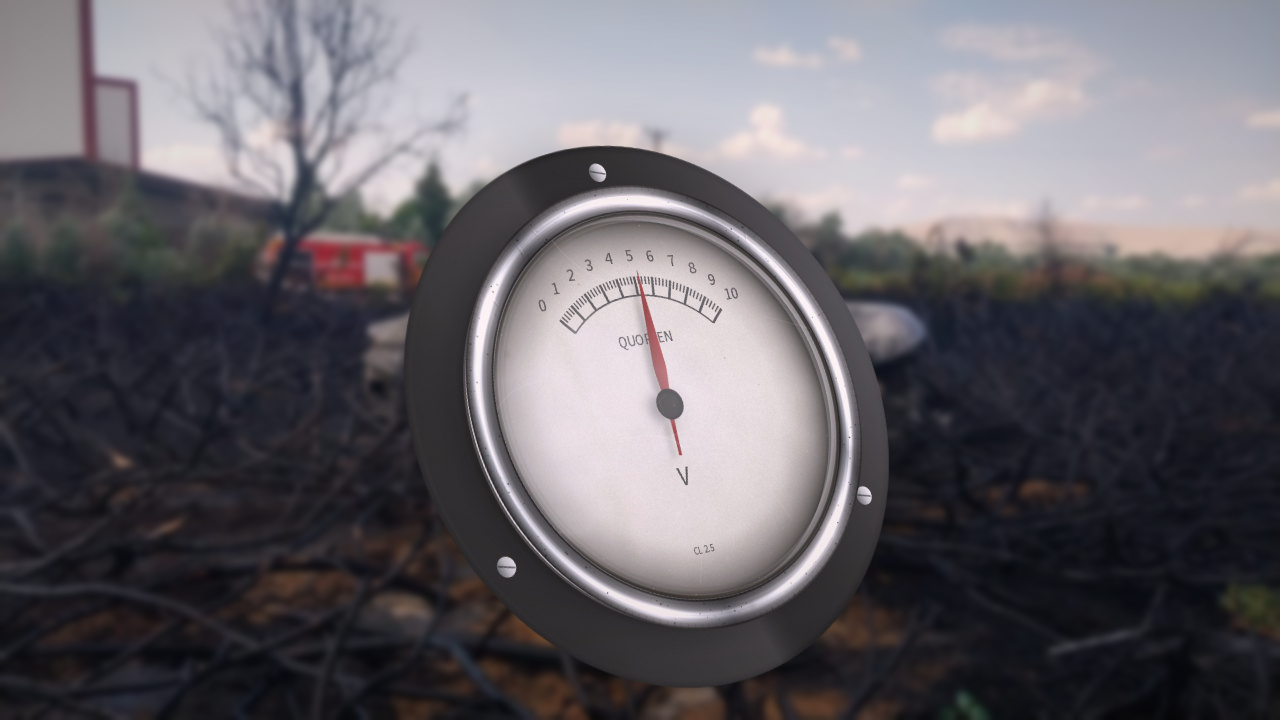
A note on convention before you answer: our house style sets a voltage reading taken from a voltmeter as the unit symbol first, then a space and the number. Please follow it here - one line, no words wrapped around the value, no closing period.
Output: V 5
